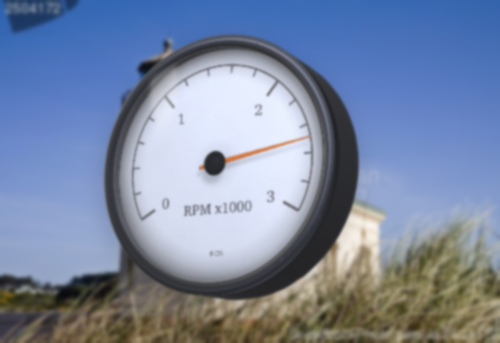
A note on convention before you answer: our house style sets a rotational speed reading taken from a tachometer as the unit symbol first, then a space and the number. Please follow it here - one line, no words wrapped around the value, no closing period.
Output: rpm 2500
